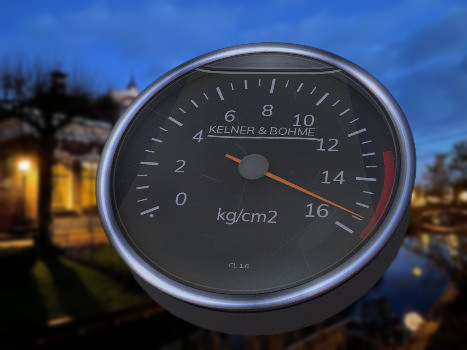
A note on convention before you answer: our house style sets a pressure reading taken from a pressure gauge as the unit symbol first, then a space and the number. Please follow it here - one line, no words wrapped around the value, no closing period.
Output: kg/cm² 15.5
